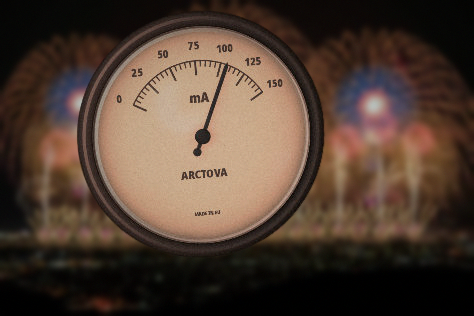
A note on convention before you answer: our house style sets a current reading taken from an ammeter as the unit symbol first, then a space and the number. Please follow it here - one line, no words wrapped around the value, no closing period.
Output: mA 105
